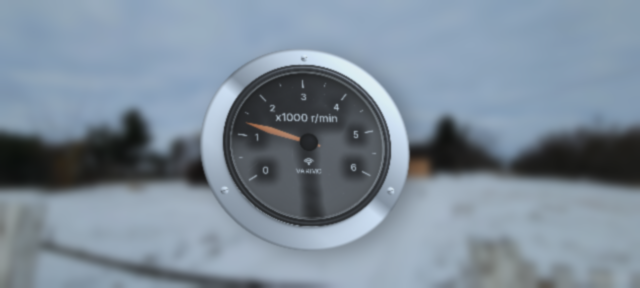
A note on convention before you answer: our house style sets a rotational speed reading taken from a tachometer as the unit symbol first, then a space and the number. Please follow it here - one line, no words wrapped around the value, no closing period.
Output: rpm 1250
